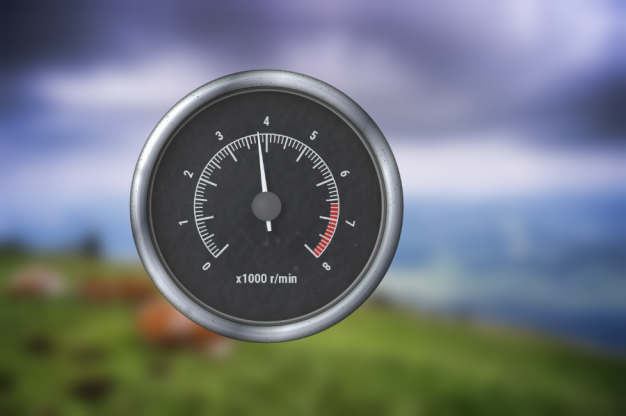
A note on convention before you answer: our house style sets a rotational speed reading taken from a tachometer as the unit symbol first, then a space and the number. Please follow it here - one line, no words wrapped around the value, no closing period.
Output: rpm 3800
